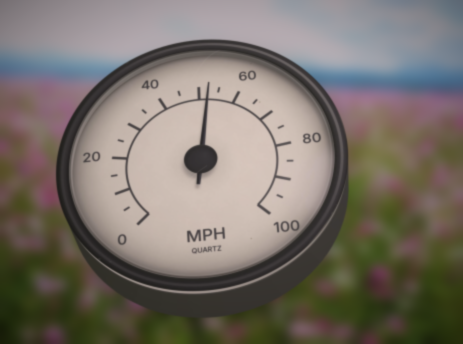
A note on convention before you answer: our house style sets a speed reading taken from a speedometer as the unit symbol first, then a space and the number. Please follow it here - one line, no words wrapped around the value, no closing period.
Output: mph 52.5
